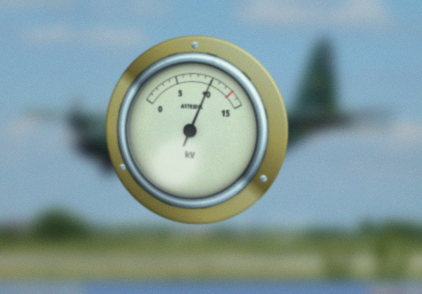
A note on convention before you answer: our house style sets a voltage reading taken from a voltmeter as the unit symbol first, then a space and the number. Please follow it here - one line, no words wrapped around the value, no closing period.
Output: kV 10
